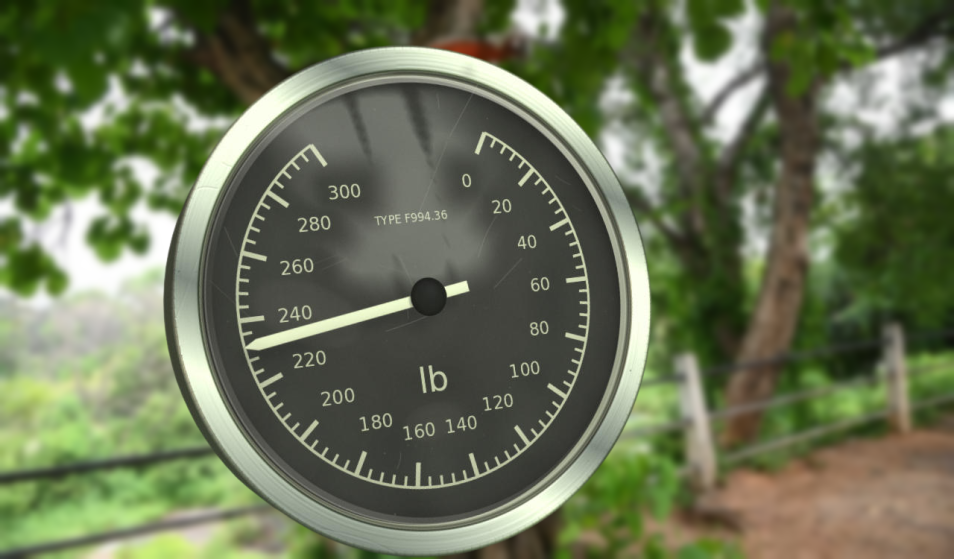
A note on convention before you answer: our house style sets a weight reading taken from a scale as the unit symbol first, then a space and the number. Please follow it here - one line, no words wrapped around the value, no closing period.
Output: lb 232
